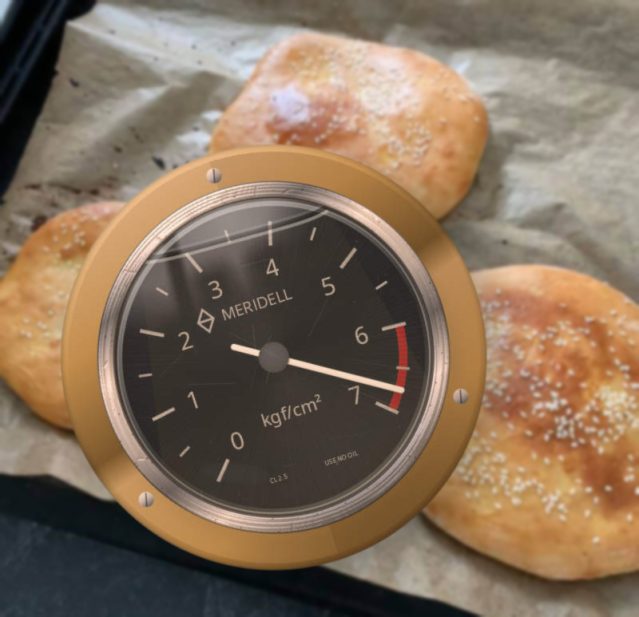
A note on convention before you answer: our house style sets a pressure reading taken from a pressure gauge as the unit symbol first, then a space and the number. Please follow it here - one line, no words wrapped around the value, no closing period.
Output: kg/cm² 6.75
